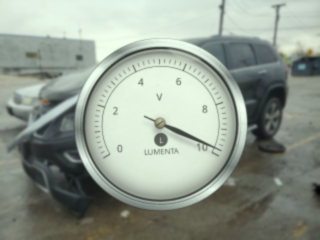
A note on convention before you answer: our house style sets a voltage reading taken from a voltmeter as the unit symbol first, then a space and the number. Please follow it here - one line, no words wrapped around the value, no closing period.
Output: V 9.8
